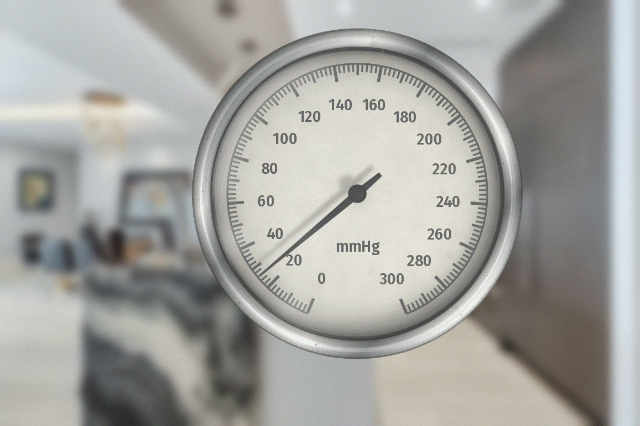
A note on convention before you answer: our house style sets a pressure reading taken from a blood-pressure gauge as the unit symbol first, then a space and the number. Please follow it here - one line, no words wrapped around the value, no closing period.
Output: mmHg 26
